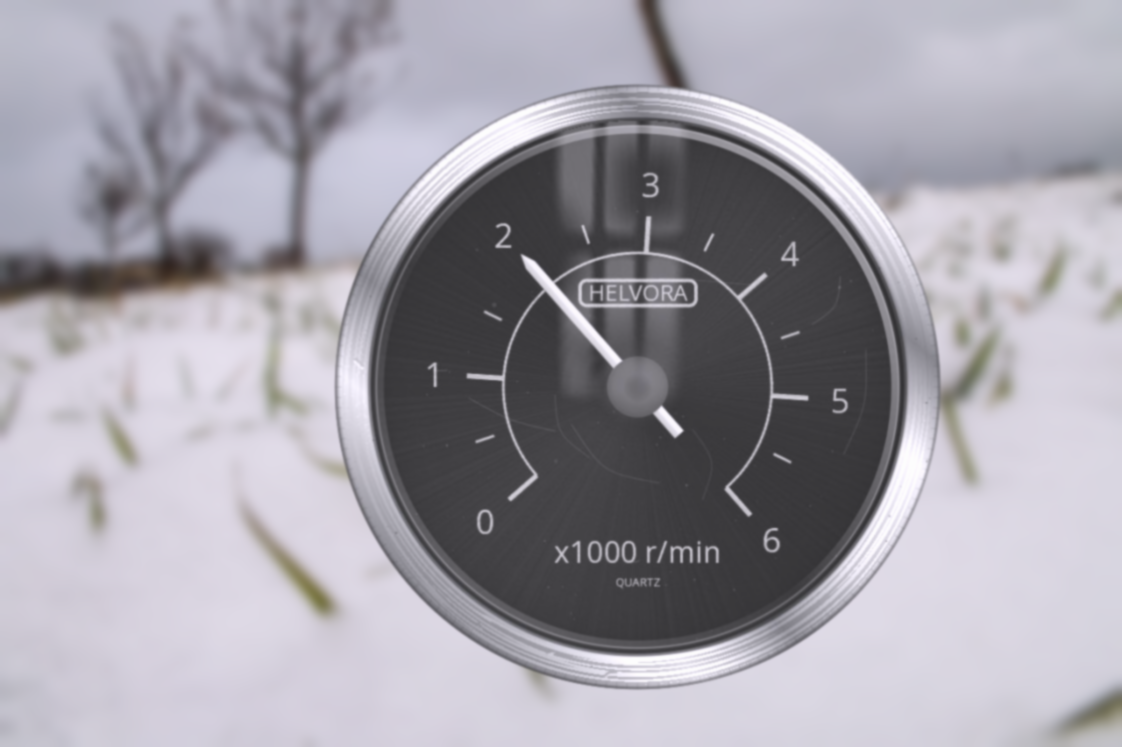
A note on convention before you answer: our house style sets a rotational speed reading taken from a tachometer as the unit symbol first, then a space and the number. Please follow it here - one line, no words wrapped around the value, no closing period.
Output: rpm 2000
